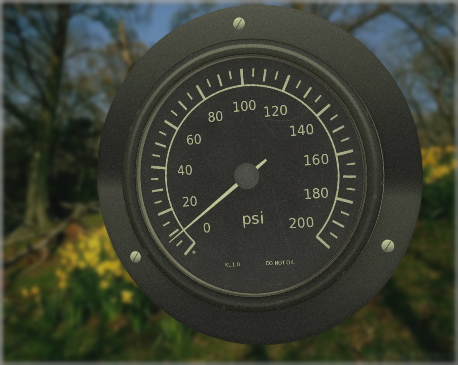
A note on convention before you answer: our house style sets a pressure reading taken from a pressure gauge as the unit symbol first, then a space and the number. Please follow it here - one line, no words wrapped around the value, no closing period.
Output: psi 7.5
